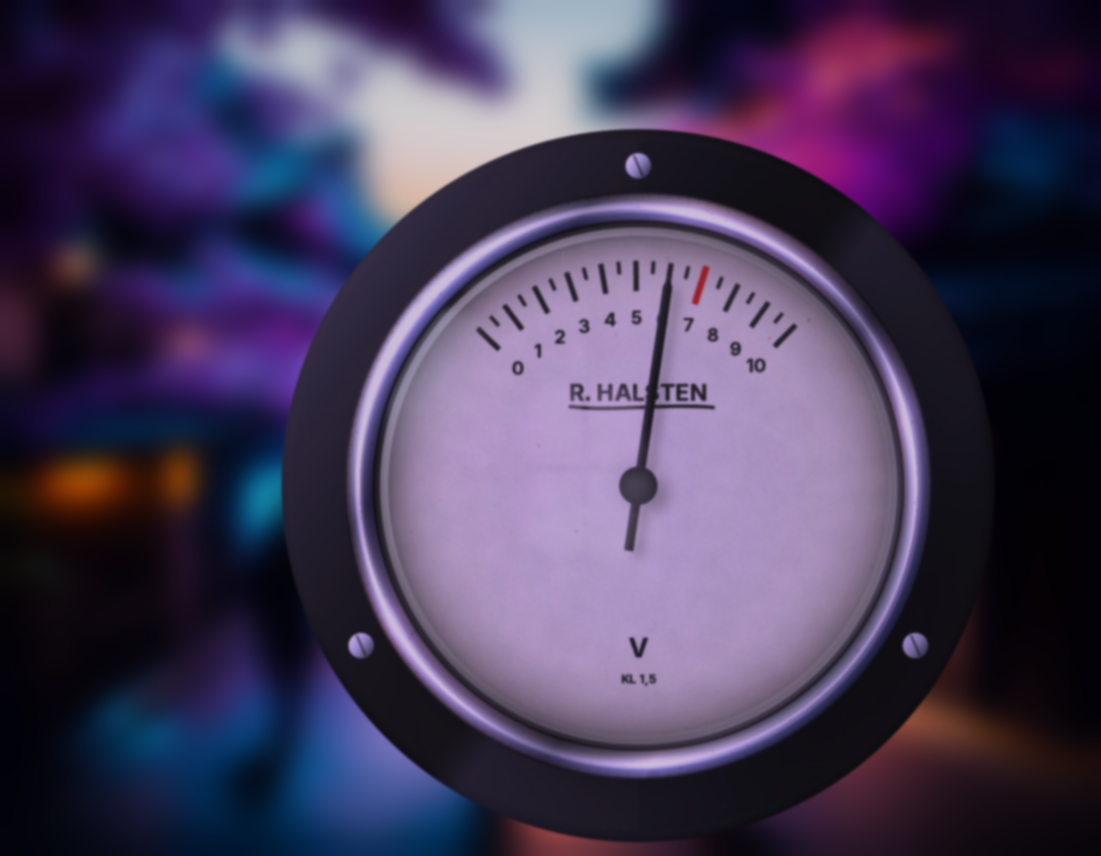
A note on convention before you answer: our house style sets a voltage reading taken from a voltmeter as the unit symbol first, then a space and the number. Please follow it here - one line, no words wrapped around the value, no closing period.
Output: V 6
